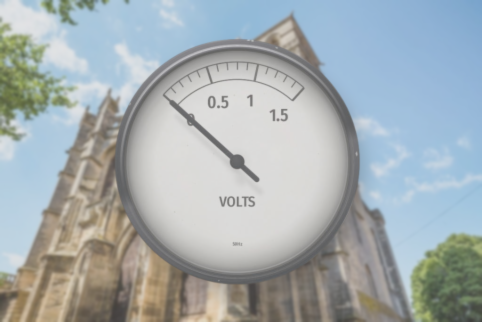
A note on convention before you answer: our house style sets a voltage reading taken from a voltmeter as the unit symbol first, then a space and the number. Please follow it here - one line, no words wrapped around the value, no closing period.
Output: V 0
